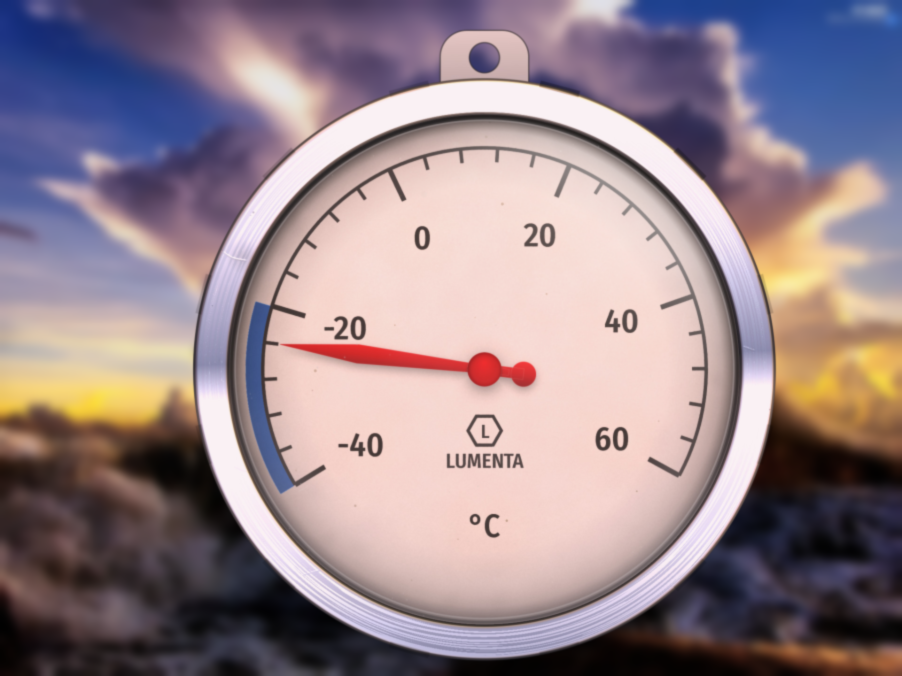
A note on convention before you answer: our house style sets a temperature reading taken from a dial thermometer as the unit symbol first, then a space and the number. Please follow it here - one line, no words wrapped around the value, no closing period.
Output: °C -24
